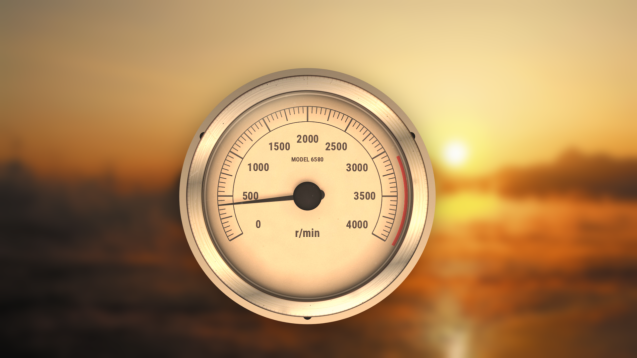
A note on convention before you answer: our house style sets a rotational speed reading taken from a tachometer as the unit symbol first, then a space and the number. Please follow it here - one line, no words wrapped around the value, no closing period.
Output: rpm 400
